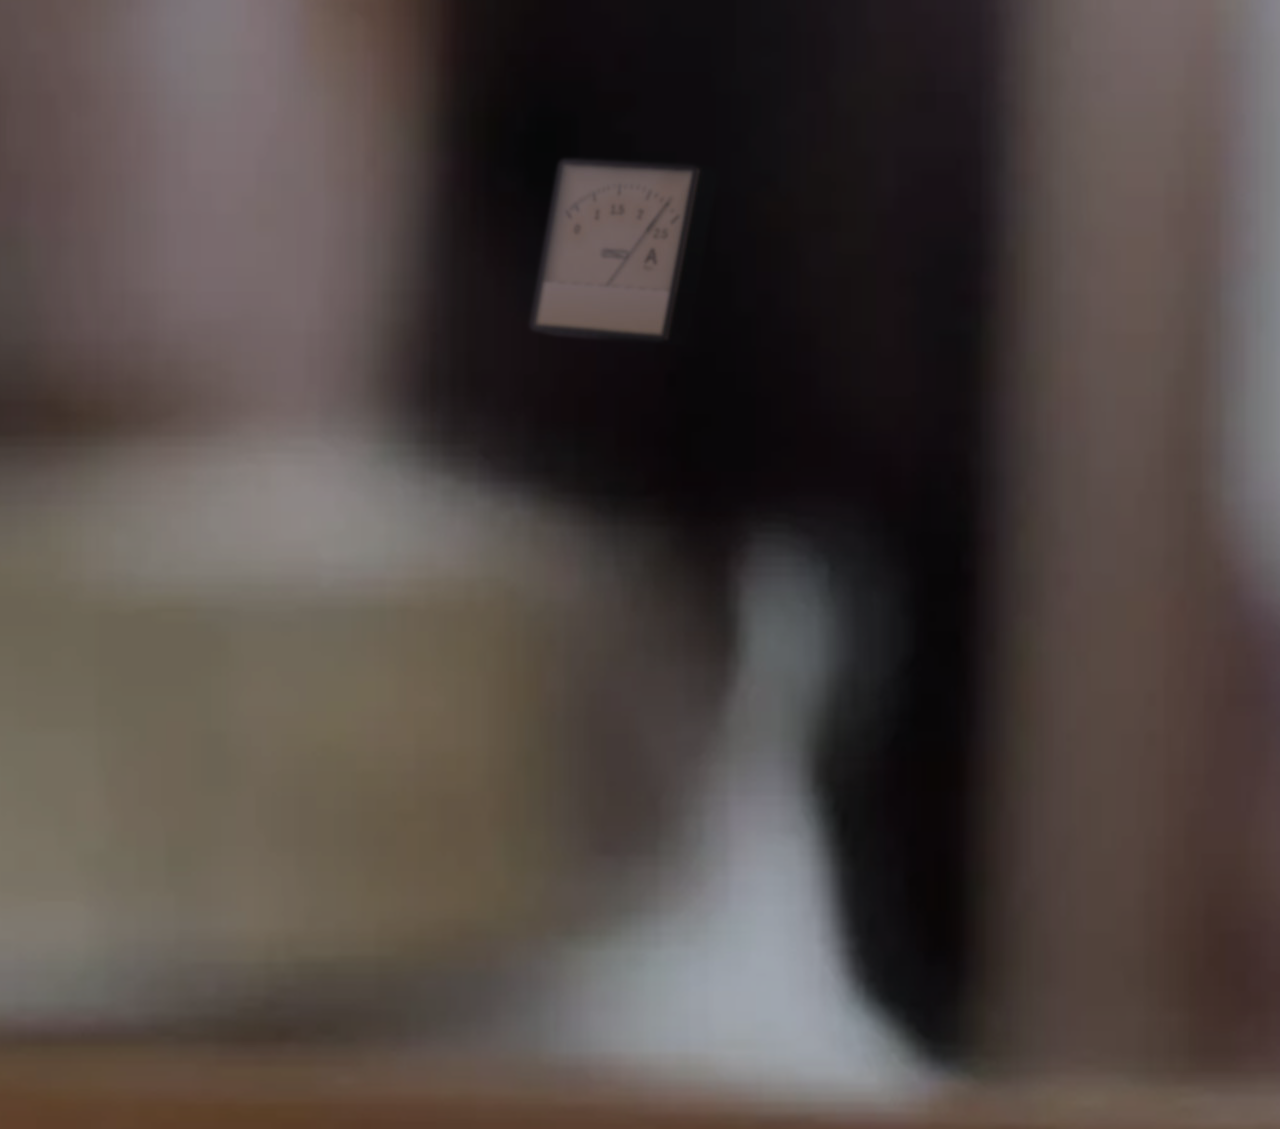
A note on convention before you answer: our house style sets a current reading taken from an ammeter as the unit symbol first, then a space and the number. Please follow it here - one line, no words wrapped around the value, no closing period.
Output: A 2.3
